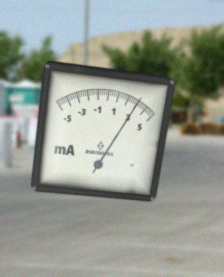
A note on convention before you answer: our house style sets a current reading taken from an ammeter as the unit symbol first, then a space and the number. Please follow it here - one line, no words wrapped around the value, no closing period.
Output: mA 3
